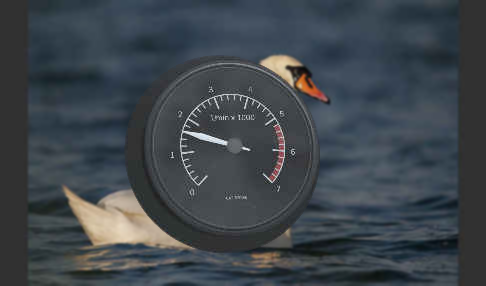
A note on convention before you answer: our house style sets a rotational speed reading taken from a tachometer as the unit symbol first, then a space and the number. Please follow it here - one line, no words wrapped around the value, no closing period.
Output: rpm 1600
